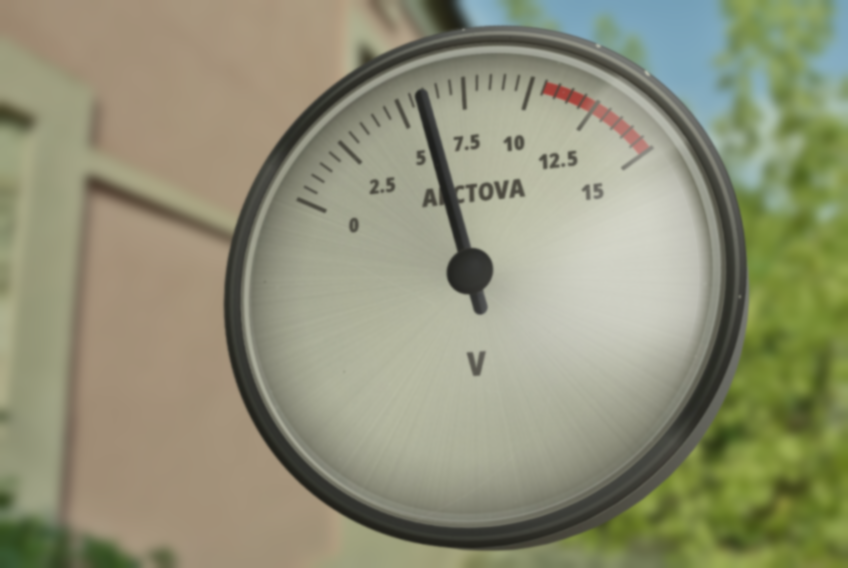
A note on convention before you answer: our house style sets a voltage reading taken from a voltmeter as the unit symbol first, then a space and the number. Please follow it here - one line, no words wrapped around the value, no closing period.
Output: V 6
